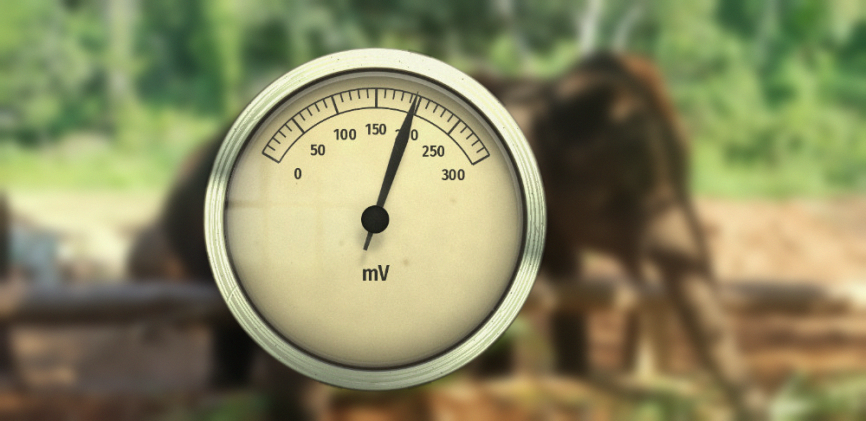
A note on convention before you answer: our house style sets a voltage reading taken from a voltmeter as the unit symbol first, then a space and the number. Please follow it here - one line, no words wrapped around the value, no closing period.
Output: mV 195
